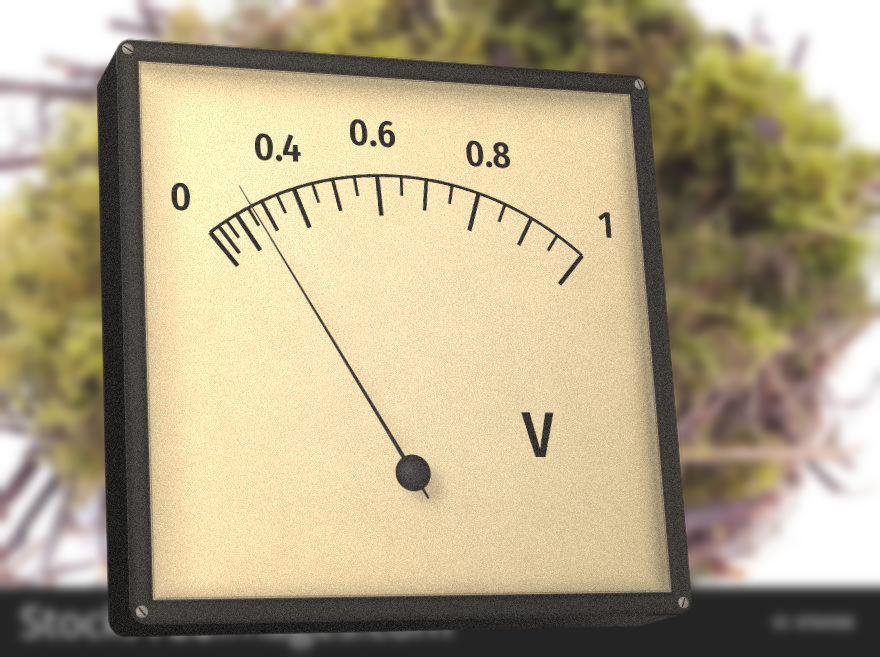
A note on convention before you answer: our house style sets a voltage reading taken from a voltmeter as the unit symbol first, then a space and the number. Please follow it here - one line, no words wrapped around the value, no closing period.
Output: V 0.25
